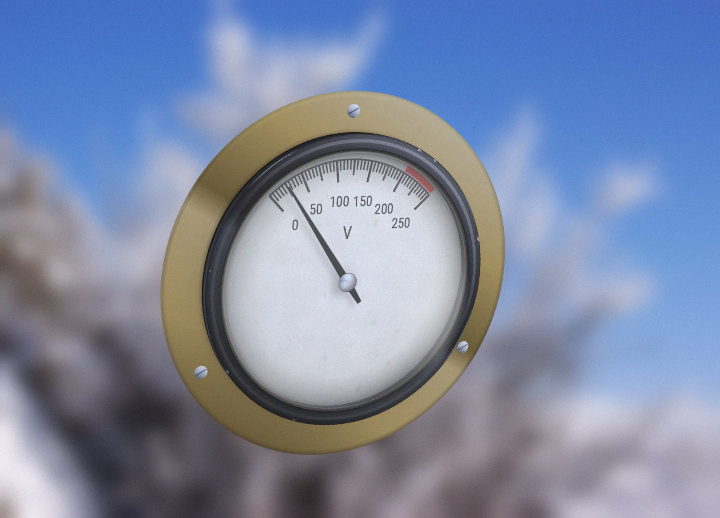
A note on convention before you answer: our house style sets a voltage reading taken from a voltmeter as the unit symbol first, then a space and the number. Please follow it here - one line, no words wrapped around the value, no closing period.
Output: V 25
